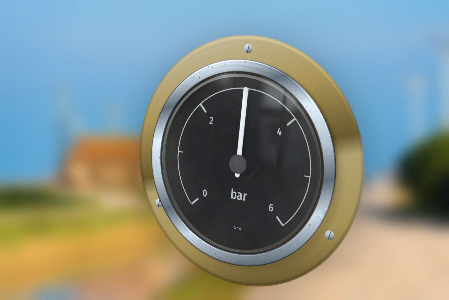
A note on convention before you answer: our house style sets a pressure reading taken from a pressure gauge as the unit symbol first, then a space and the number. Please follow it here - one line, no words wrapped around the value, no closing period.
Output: bar 3
